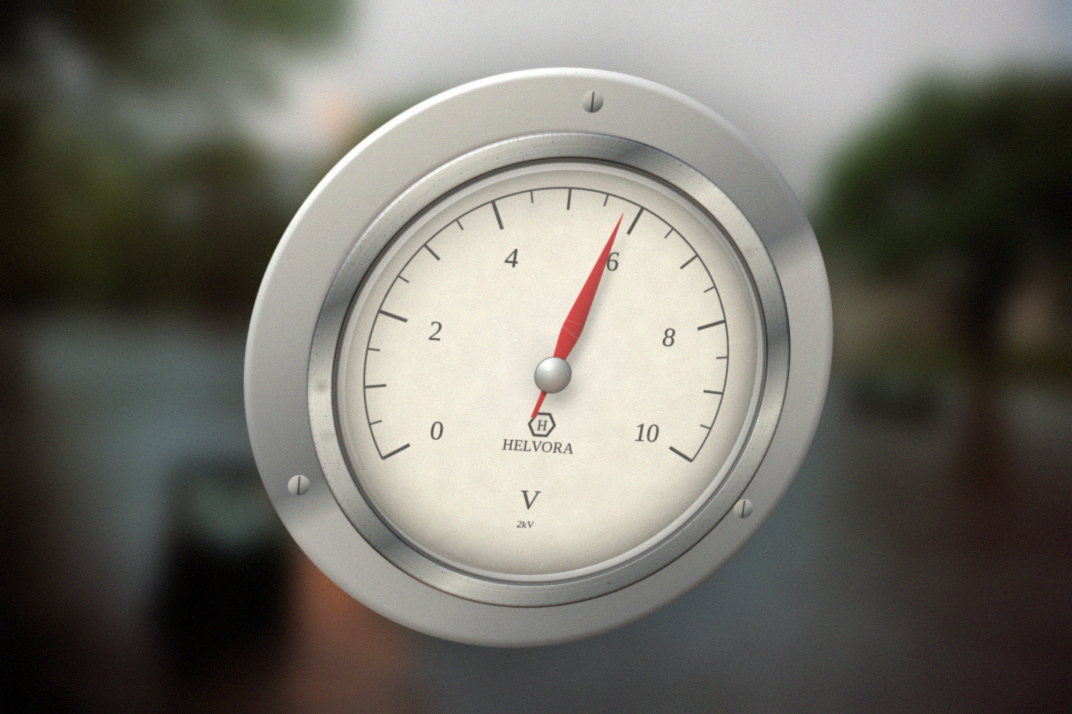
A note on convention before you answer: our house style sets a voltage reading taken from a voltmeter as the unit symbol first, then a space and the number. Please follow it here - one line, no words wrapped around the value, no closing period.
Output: V 5.75
